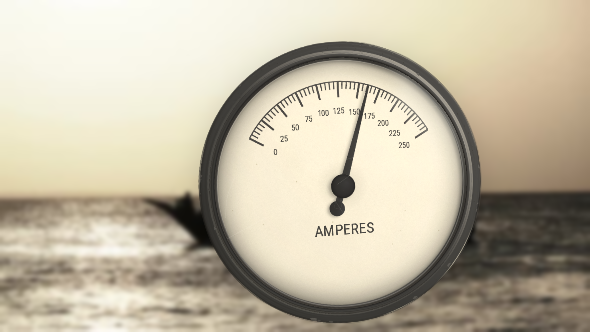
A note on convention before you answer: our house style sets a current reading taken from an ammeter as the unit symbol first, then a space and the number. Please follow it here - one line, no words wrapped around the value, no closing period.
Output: A 160
